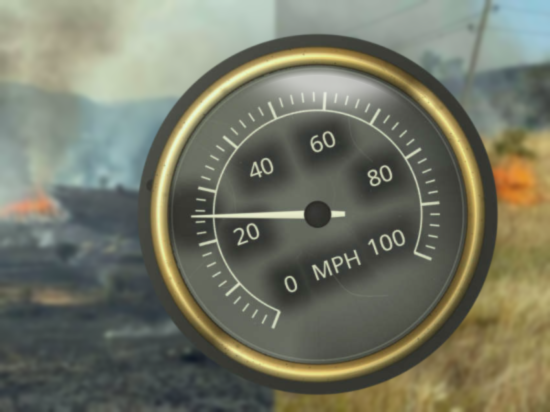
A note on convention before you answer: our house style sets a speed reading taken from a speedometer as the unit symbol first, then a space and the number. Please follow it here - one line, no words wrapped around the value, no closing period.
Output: mph 25
